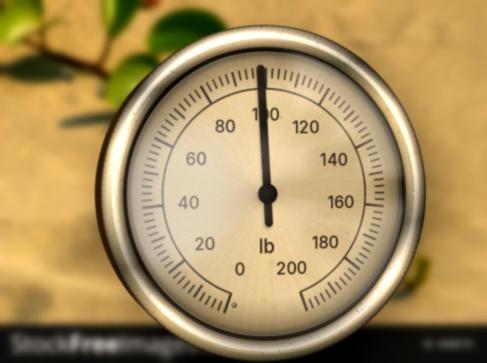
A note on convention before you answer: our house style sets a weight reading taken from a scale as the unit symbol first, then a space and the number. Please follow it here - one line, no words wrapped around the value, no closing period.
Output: lb 98
